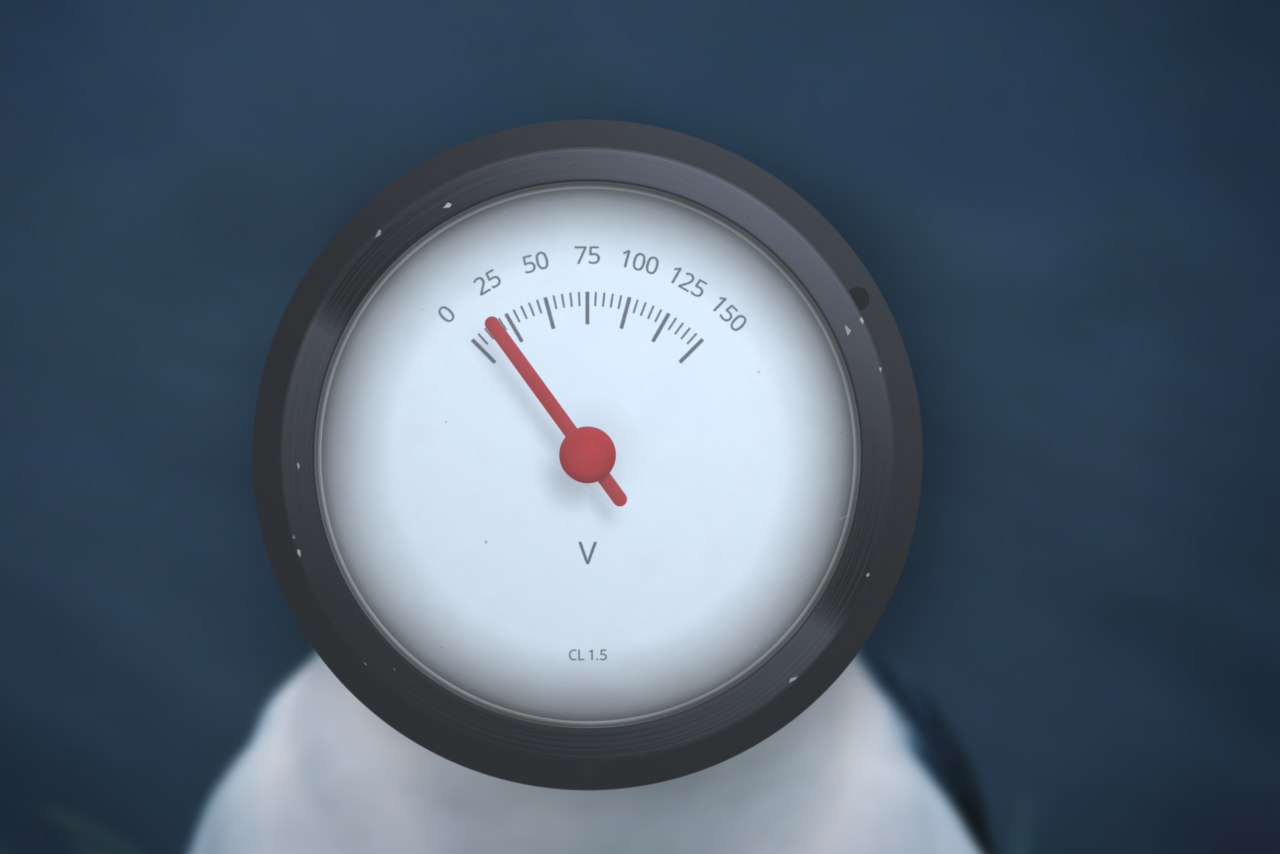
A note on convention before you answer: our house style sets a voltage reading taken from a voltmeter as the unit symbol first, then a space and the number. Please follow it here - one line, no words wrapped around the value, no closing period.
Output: V 15
